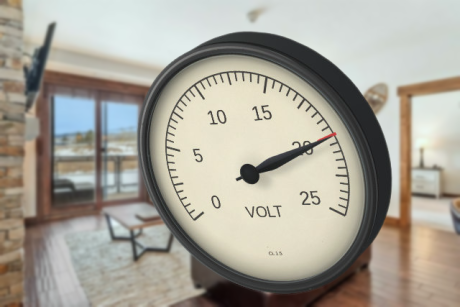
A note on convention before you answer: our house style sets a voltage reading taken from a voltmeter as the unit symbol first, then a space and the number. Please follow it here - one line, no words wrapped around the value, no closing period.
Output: V 20
